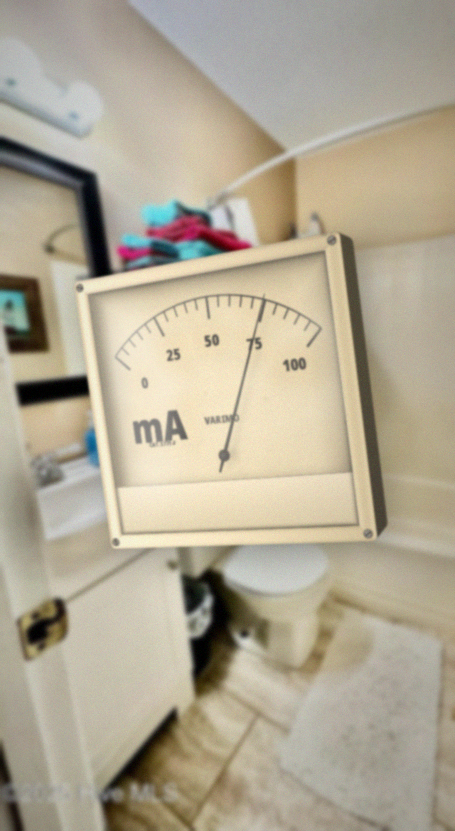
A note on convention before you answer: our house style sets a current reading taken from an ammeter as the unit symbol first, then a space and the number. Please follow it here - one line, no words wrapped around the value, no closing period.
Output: mA 75
